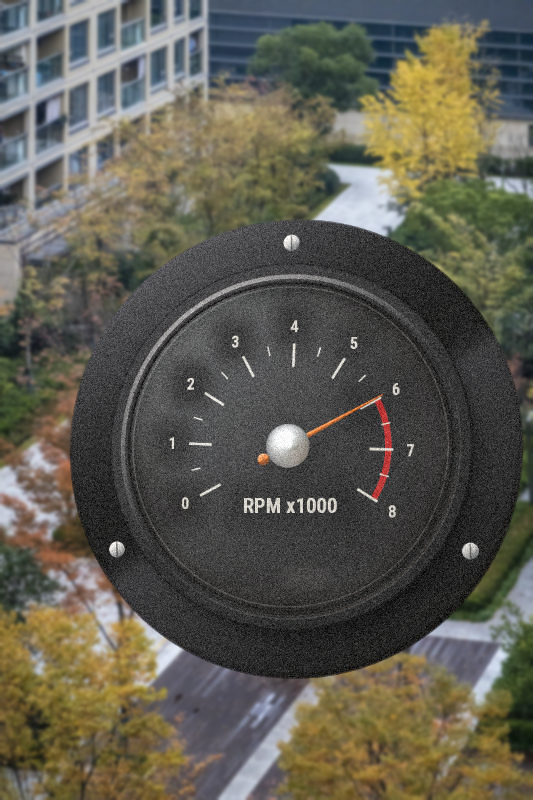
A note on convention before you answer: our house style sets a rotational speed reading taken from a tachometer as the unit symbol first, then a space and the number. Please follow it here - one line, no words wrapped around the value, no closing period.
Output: rpm 6000
